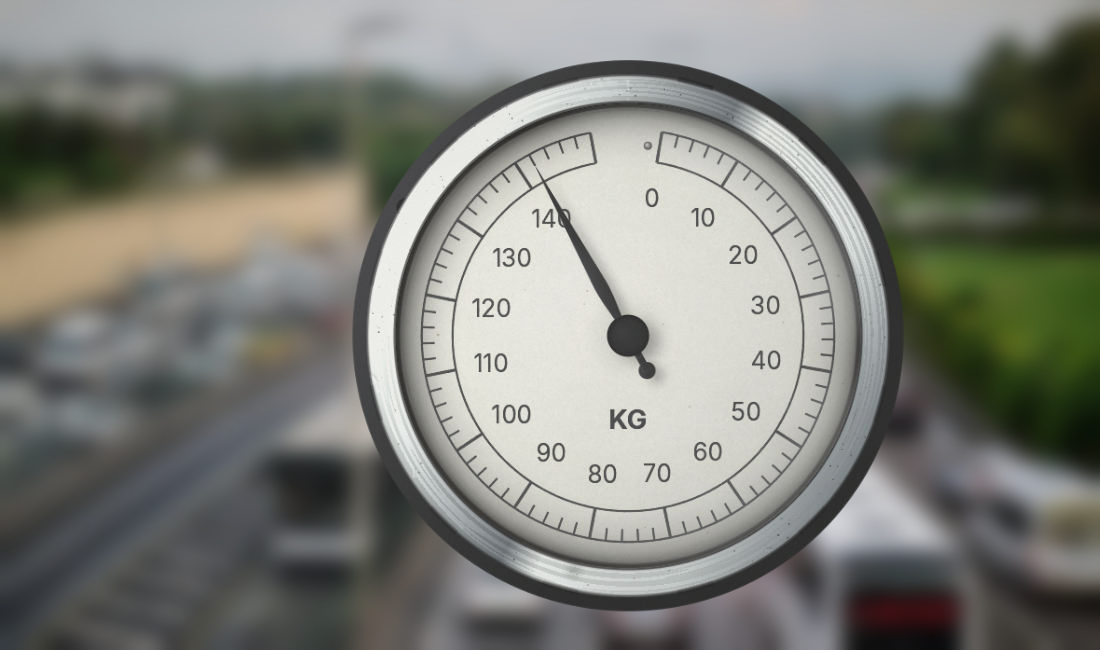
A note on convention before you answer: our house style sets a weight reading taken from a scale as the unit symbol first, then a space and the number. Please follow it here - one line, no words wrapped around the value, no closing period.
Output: kg 142
